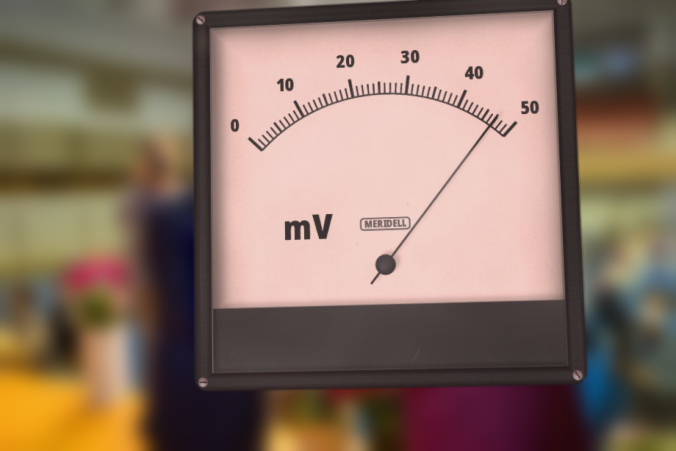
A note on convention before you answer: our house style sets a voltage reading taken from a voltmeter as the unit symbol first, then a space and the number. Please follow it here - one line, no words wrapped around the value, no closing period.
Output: mV 47
